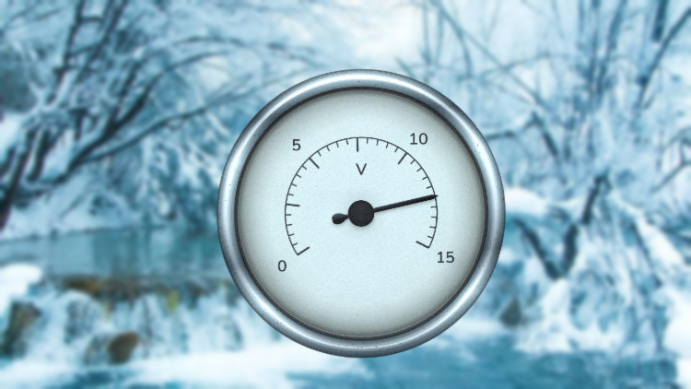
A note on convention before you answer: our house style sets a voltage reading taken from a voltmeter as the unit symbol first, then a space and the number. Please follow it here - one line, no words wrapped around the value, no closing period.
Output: V 12.5
